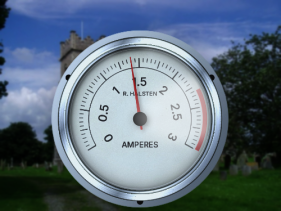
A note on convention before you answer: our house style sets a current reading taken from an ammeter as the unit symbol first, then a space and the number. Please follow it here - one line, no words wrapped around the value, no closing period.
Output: A 1.4
